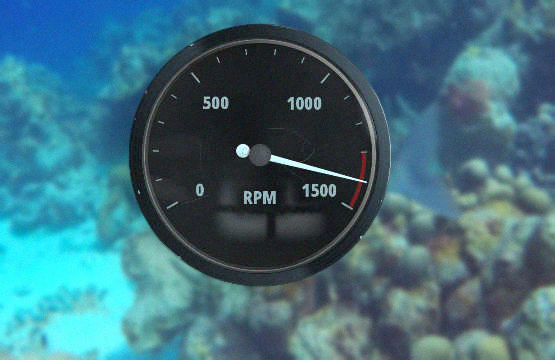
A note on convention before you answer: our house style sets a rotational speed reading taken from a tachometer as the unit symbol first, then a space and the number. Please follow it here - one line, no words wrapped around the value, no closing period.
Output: rpm 1400
